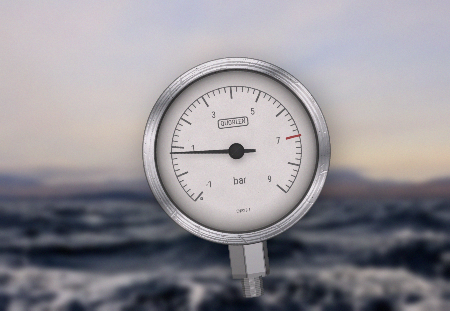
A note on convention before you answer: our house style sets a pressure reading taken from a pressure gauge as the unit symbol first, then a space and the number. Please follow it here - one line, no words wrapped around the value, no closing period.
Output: bar 0.8
